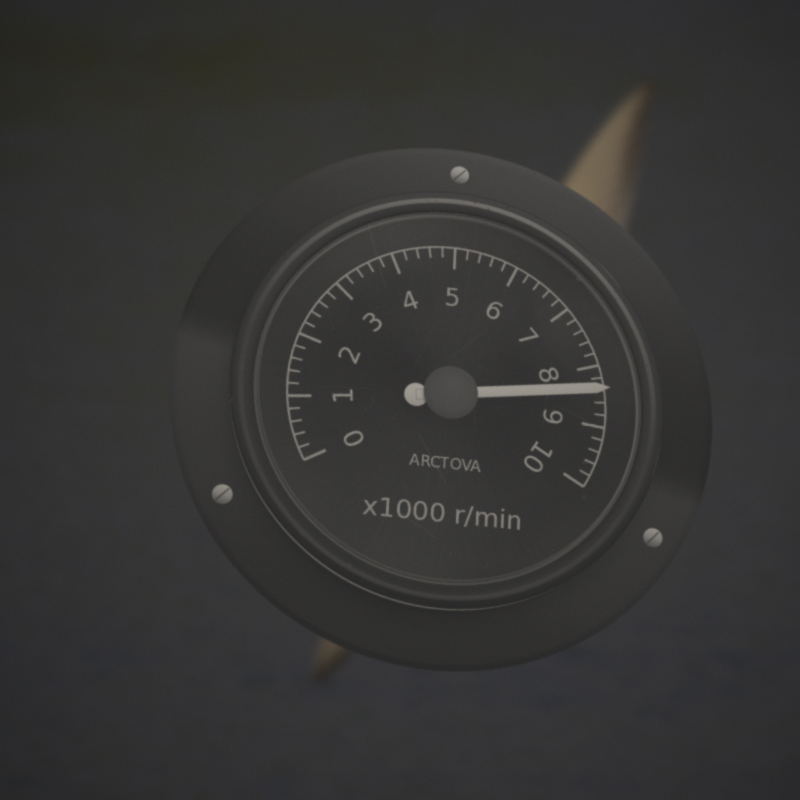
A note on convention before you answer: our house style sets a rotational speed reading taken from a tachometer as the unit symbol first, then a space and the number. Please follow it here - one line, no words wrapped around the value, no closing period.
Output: rpm 8400
